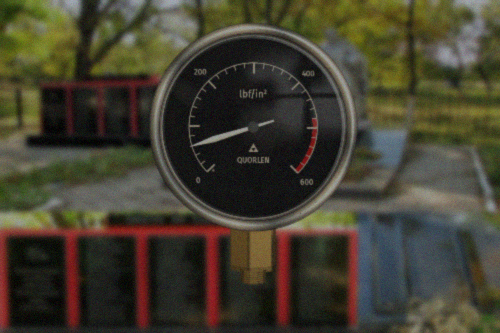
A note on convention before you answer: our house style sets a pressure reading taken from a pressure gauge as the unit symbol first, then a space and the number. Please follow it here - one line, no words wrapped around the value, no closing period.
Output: psi 60
